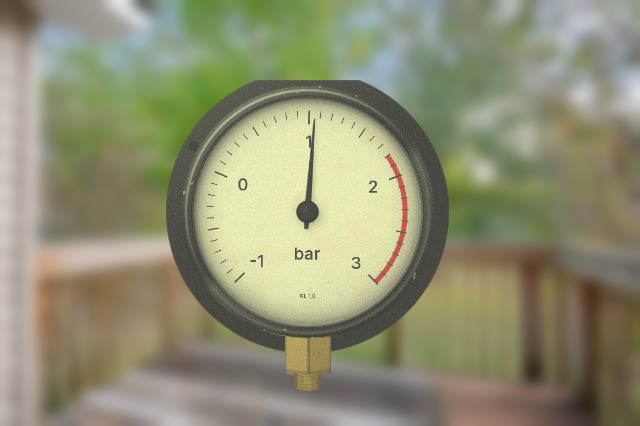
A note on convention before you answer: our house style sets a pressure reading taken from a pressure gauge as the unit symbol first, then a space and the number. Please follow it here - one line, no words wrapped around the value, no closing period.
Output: bar 1.05
